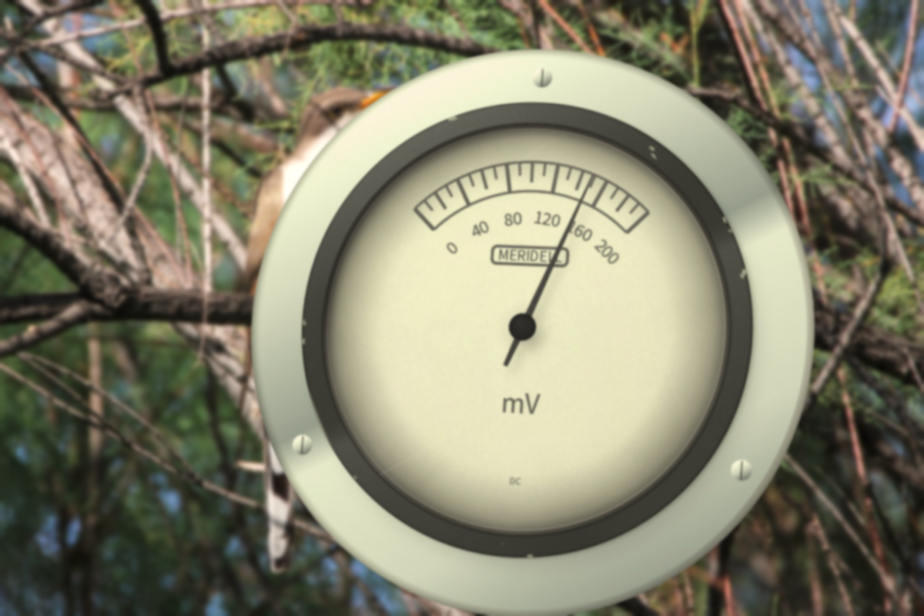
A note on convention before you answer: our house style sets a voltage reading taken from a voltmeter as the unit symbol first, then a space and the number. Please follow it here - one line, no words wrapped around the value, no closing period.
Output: mV 150
